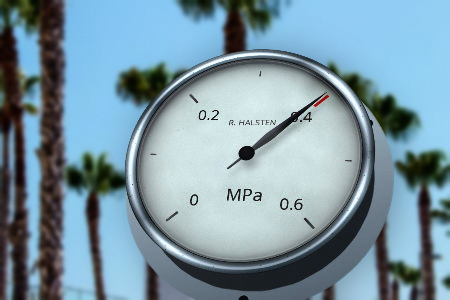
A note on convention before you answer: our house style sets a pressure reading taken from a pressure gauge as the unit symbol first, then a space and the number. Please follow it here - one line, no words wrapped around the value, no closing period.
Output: MPa 0.4
